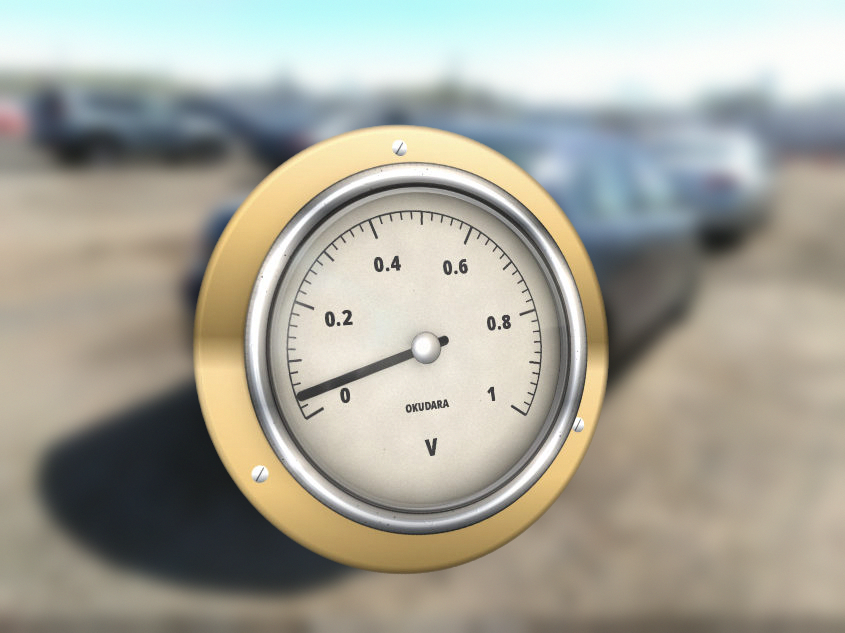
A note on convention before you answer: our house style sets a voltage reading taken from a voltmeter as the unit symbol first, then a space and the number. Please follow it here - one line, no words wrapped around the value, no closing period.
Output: V 0.04
